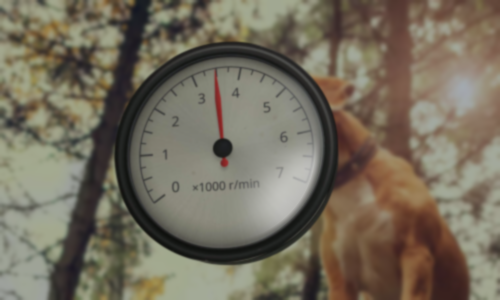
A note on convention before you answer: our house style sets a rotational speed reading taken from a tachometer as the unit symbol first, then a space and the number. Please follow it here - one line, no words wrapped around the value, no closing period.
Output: rpm 3500
